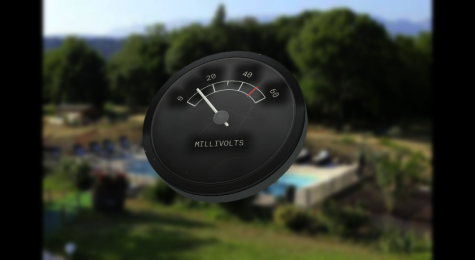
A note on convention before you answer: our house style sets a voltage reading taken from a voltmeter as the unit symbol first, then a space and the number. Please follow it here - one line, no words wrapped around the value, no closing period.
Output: mV 10
